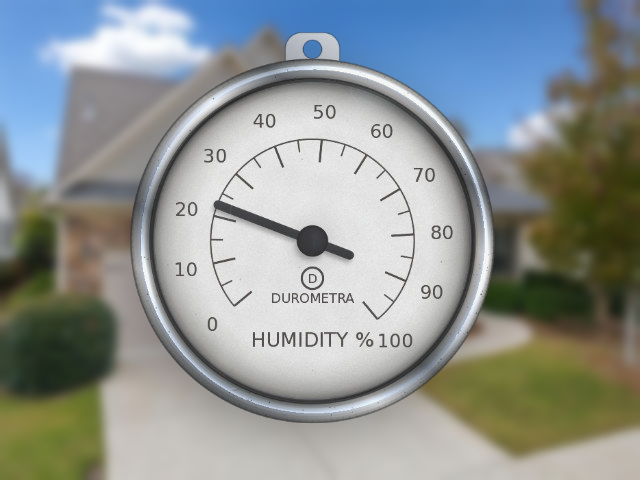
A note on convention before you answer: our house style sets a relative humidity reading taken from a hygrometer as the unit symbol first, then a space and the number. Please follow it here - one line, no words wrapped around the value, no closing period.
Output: % 22.5
